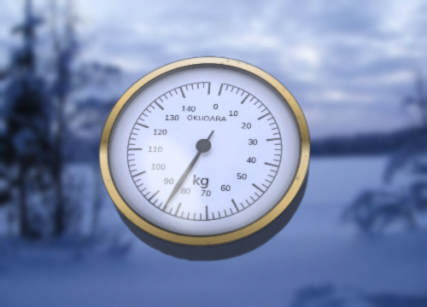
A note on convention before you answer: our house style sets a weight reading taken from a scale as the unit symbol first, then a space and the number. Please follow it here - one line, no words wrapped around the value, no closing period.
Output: kg 84
